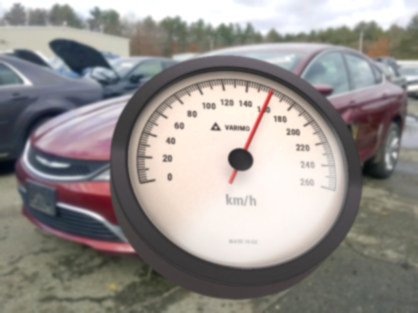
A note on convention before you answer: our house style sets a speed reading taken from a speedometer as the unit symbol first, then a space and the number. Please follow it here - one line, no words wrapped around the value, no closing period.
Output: km/h 160
